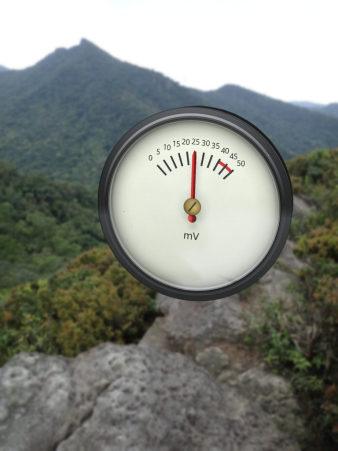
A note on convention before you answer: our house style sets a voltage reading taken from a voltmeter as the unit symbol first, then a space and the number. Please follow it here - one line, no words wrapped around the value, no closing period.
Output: mV 25
